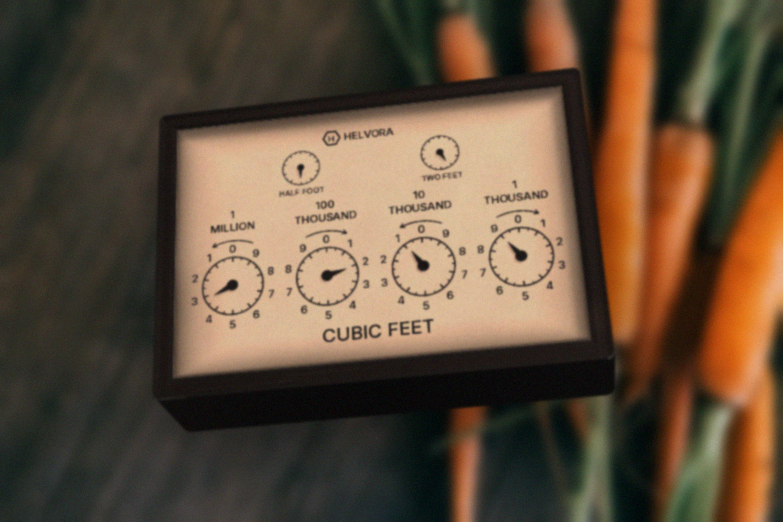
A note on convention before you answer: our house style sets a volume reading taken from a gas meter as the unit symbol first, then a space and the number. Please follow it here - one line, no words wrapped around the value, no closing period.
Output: ft³ 320900
